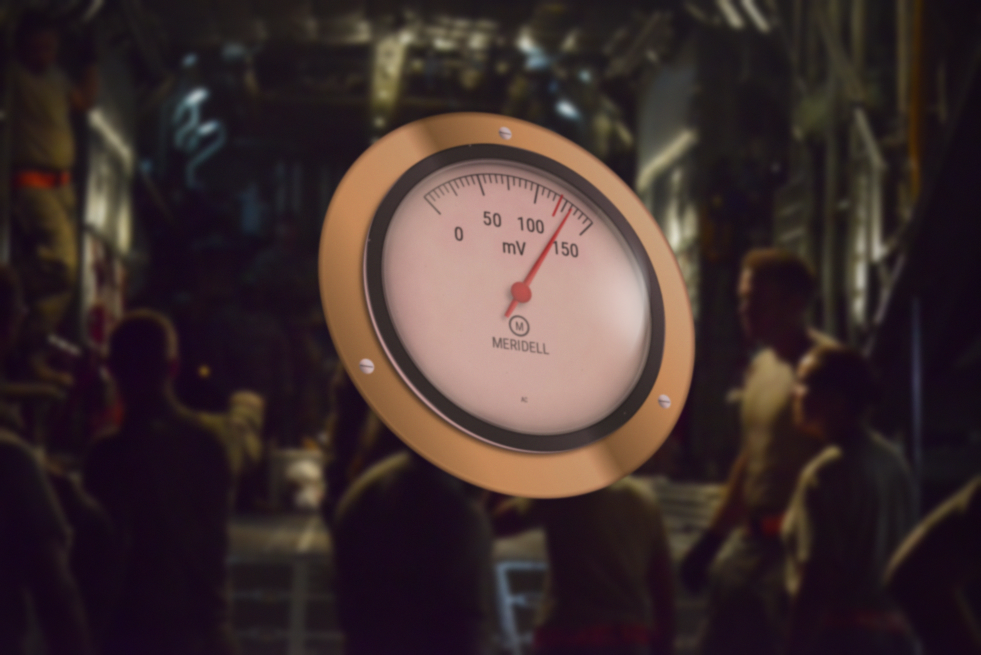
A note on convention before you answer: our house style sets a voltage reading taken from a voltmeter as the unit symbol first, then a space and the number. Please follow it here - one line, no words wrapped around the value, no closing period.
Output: mV 130
